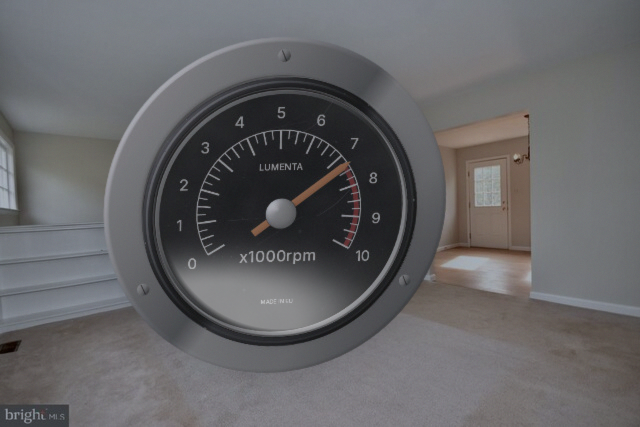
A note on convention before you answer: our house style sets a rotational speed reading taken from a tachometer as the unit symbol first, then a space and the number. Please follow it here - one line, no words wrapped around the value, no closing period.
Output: rpm 7250
